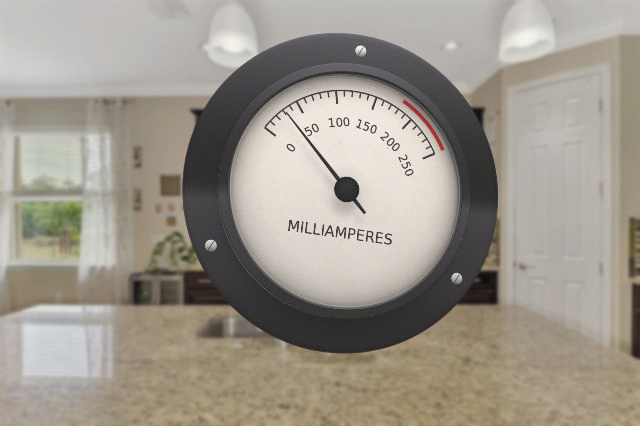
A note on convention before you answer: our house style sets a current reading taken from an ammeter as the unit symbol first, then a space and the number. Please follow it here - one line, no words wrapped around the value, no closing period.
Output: mA 30
